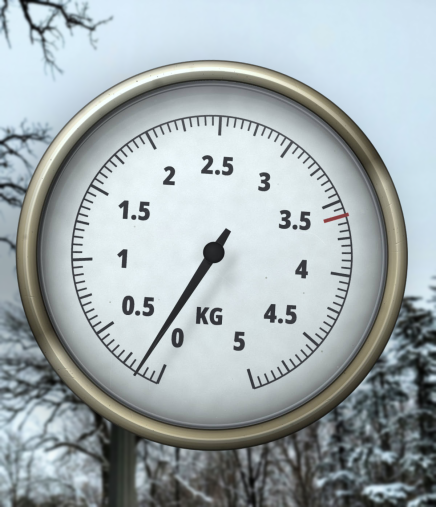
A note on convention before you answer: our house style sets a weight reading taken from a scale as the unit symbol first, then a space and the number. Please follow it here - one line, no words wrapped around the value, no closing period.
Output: kg 0.15
